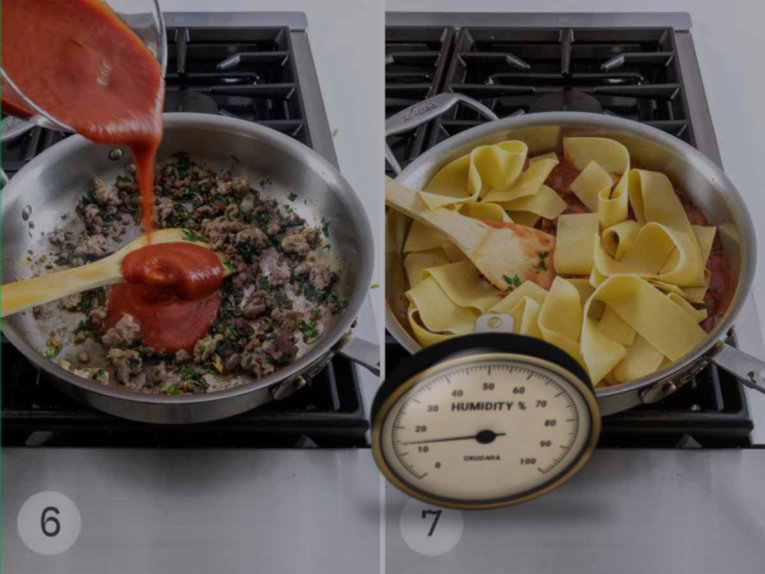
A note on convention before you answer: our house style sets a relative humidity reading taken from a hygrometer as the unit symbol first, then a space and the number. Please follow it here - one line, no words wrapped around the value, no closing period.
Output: % 15
